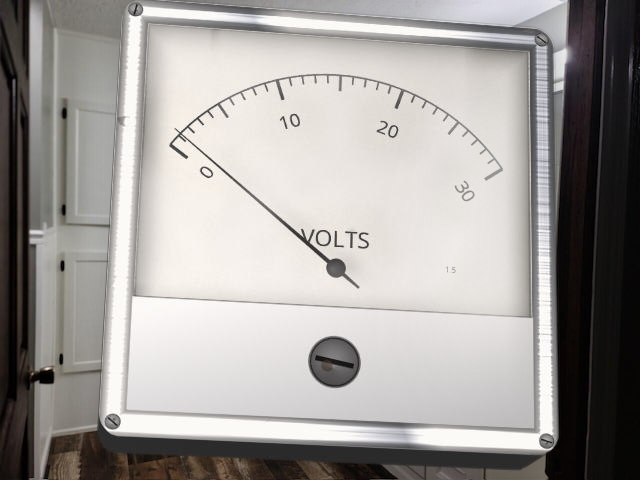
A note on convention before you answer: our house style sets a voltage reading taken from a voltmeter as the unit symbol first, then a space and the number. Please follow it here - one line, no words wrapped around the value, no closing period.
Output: V 1
